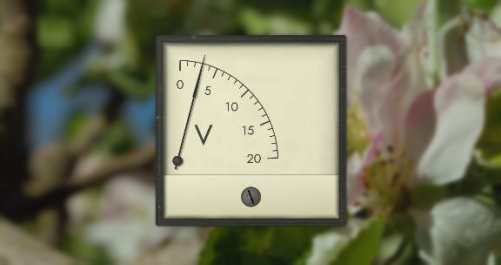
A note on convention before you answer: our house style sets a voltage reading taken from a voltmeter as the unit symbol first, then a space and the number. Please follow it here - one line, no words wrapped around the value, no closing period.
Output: V 3
